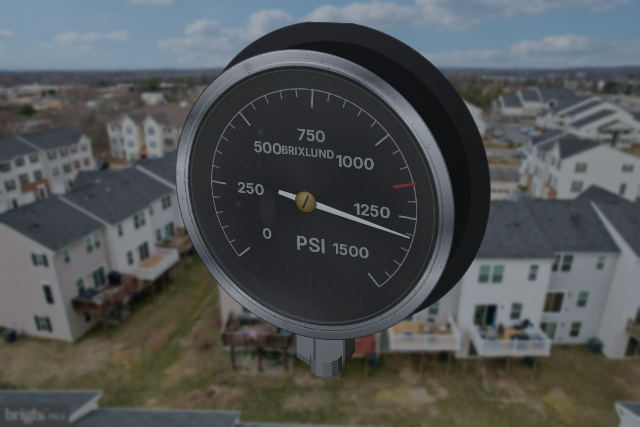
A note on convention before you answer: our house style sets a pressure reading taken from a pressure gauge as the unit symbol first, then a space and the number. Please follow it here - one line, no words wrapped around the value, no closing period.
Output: psi 1300
